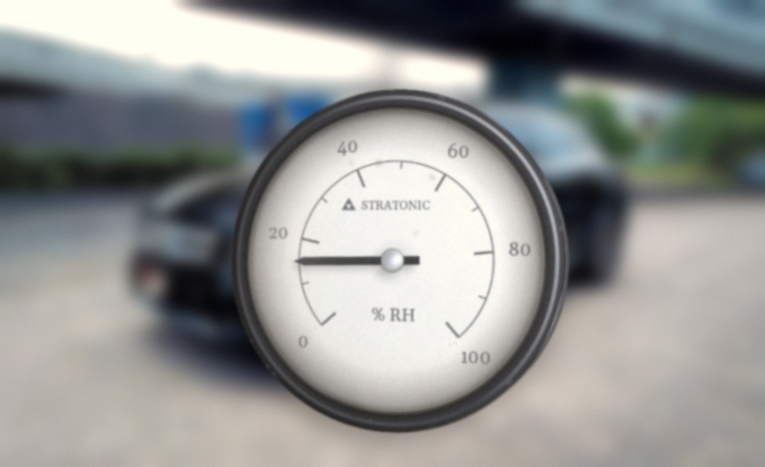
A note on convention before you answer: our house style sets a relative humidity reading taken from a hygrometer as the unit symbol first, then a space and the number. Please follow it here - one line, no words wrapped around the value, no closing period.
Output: % 15
